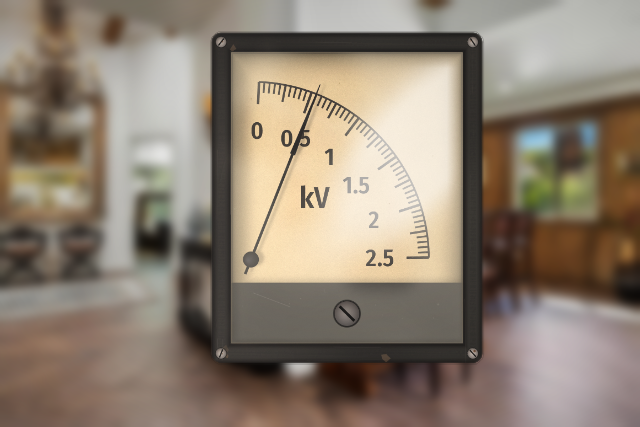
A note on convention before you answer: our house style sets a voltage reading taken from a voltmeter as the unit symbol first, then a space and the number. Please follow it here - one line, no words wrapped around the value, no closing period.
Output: kV 0.55
